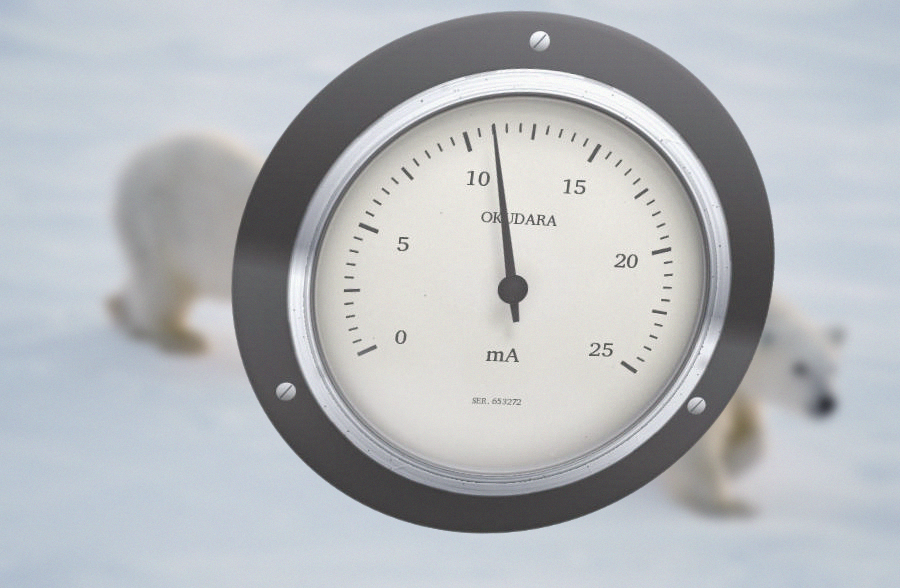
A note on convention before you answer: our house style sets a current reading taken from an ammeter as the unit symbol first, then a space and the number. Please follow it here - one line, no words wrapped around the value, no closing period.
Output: mA 11
